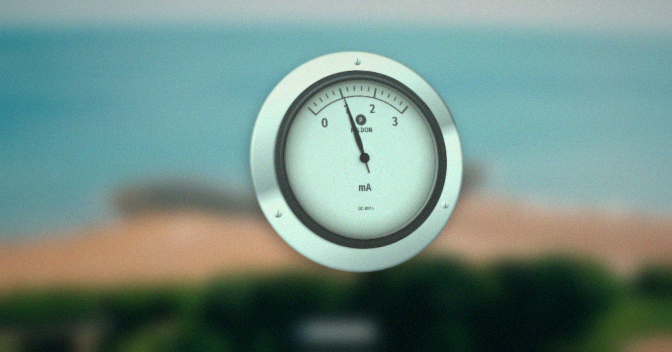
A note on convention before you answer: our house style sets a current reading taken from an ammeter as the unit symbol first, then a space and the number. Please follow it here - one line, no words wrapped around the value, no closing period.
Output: mA 1
